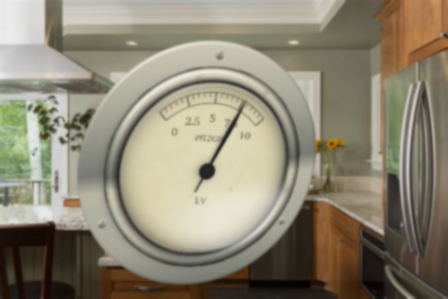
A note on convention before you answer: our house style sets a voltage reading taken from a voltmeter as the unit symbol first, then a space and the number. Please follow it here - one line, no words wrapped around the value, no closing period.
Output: kV 7.5
